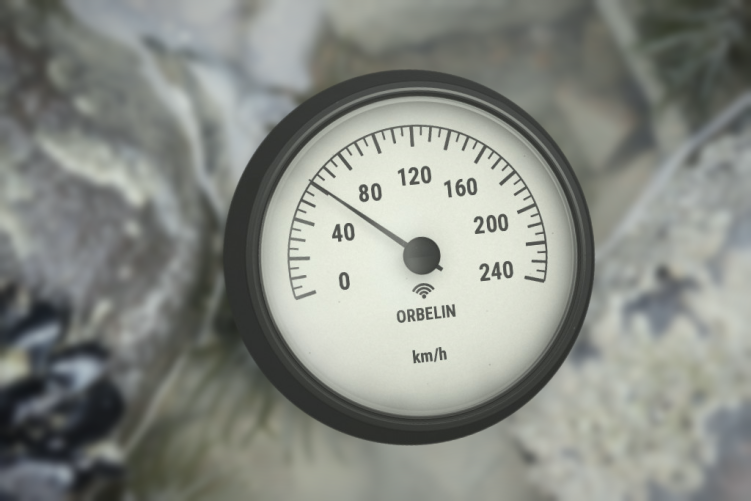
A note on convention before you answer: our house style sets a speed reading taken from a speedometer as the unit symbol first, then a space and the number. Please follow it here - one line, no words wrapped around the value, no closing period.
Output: km/h 60
